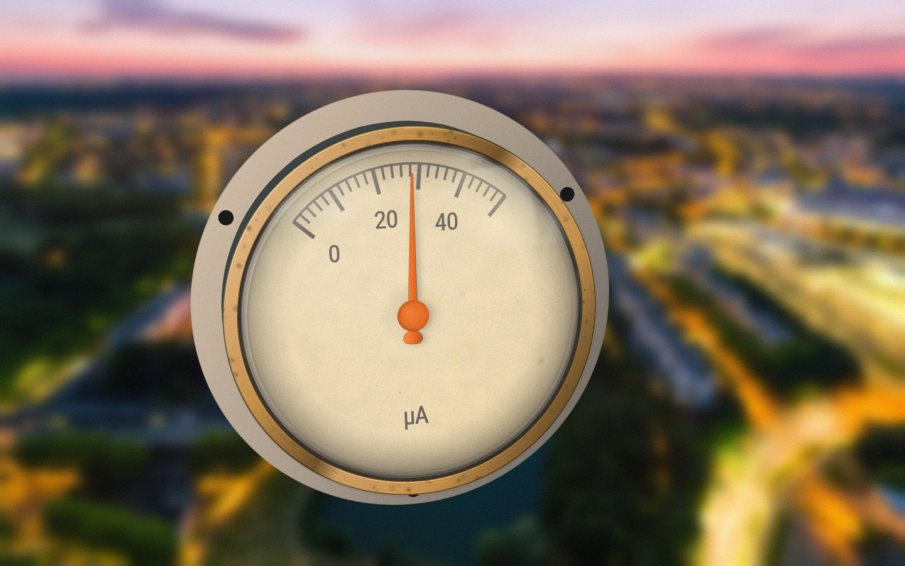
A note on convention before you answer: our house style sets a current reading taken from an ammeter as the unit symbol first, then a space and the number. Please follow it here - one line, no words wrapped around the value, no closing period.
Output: µA 28
